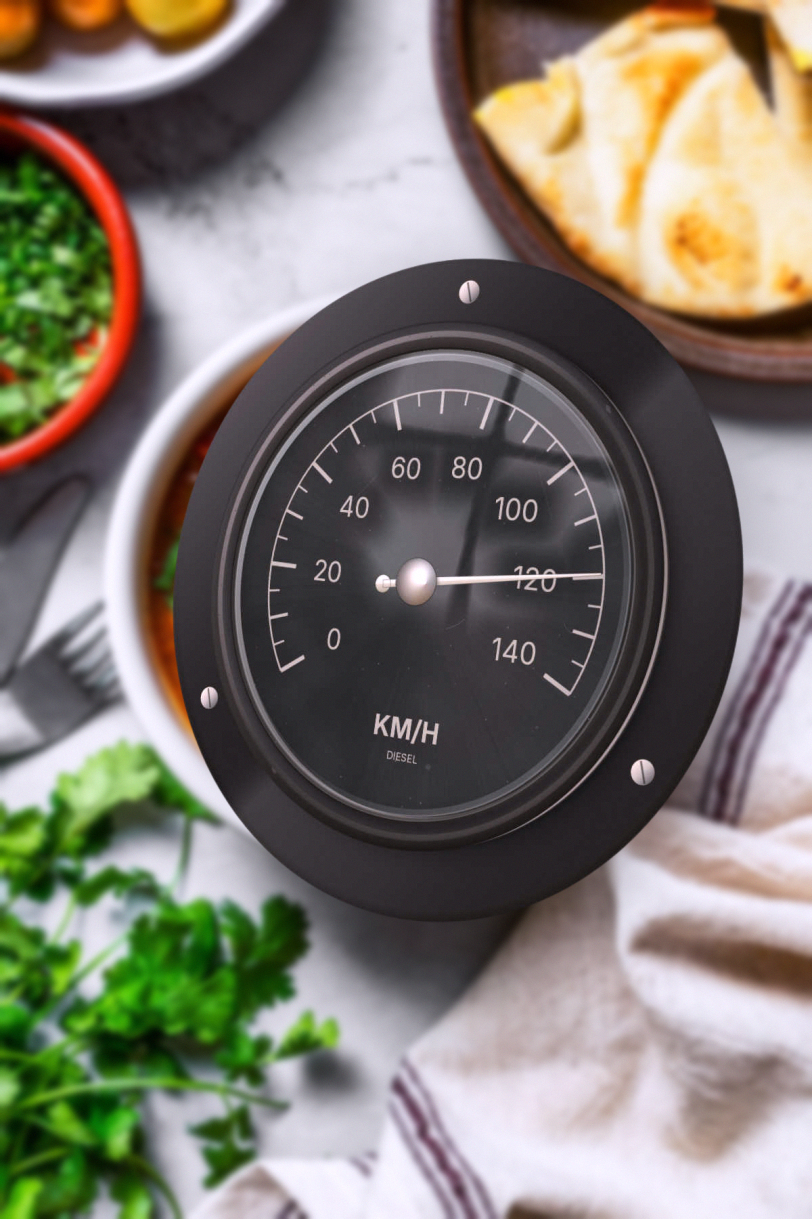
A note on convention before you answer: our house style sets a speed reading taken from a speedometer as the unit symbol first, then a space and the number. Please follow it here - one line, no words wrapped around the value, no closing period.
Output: km/h 120
